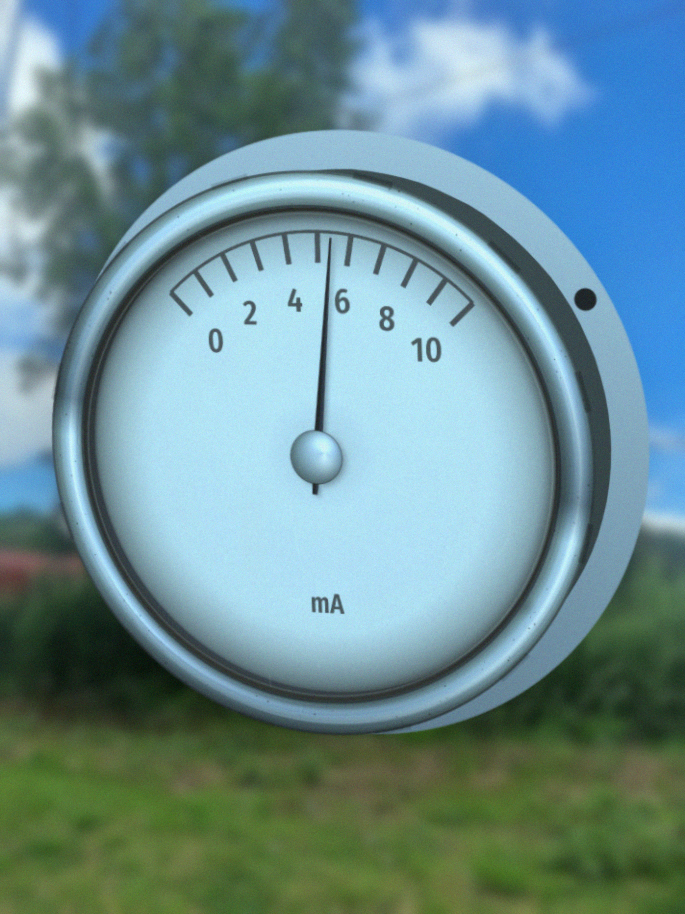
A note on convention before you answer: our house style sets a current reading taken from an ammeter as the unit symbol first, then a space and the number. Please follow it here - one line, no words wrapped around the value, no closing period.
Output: mA 5.5
